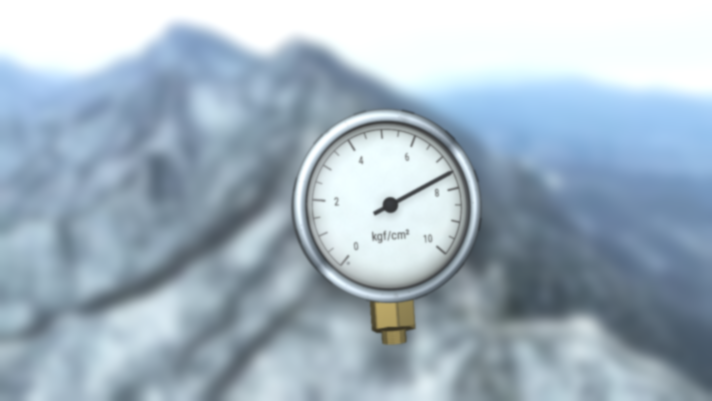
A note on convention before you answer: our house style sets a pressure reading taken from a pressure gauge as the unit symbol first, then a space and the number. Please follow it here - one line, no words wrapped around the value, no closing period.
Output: kg/cm² 7.5
